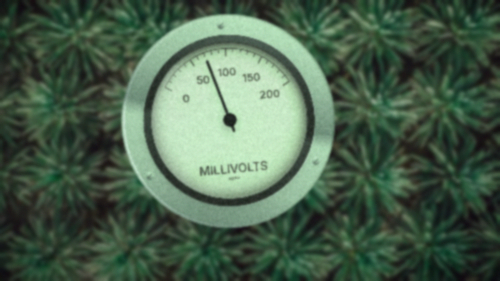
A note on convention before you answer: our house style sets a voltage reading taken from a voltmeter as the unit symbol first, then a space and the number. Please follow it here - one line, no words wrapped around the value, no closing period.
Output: mV 70
